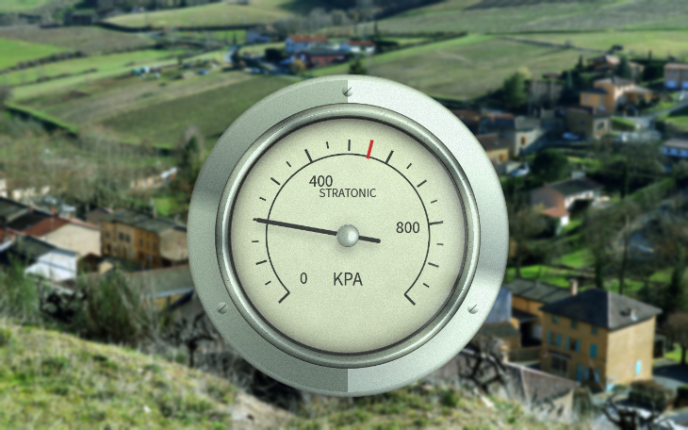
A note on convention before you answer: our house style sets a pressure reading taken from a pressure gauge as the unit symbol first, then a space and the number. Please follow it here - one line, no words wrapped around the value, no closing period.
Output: kPa 200
